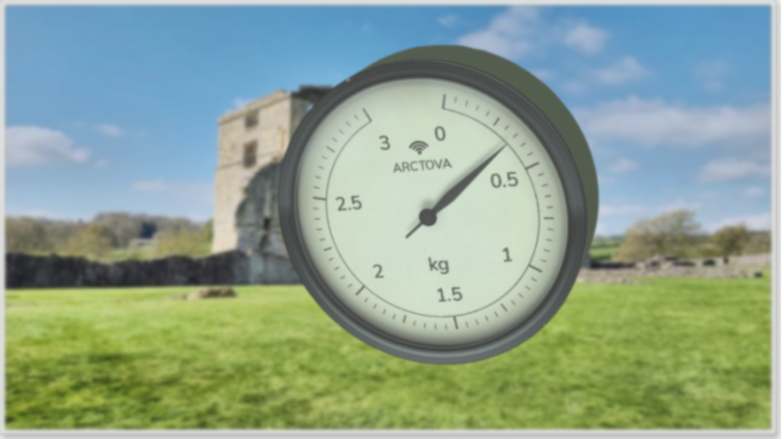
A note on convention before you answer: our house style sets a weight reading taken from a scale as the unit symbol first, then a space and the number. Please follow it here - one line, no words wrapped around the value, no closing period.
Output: kg 0.35
